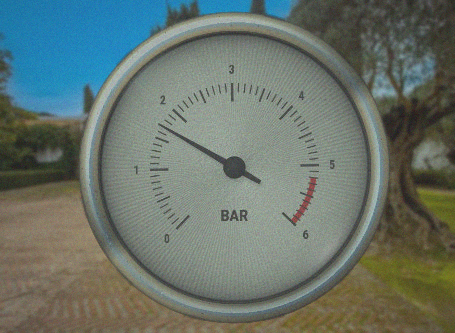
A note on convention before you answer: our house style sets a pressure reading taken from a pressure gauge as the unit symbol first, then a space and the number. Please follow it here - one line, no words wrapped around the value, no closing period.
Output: bar 1.7
